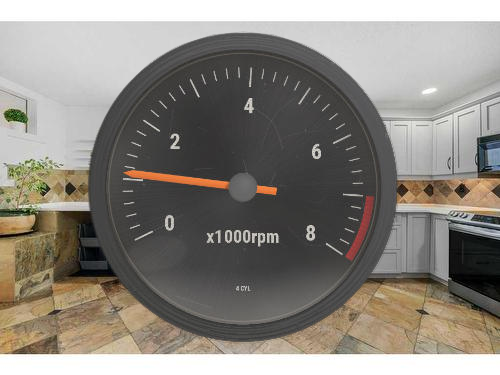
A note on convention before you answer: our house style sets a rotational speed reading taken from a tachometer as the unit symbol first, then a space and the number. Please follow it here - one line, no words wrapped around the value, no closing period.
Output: rpm 1100
